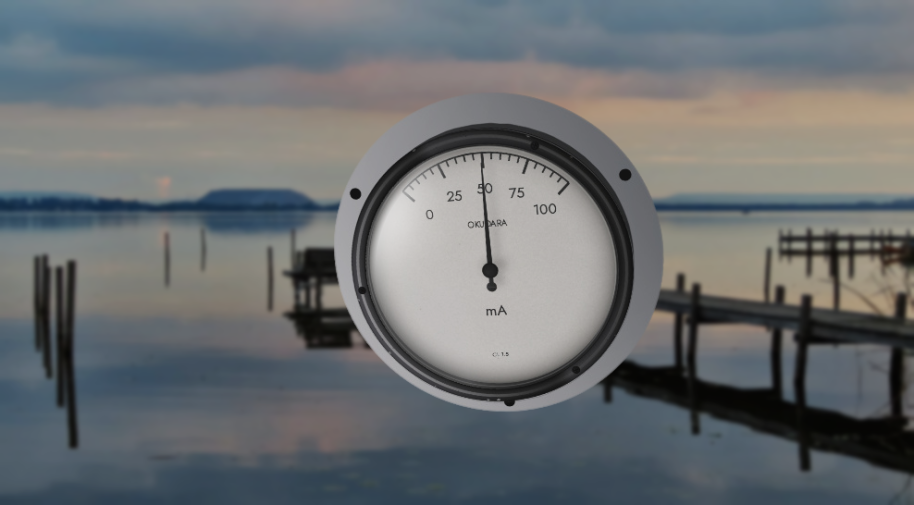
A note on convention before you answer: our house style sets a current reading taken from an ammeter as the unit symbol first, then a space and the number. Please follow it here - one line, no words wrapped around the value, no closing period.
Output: mA 50
